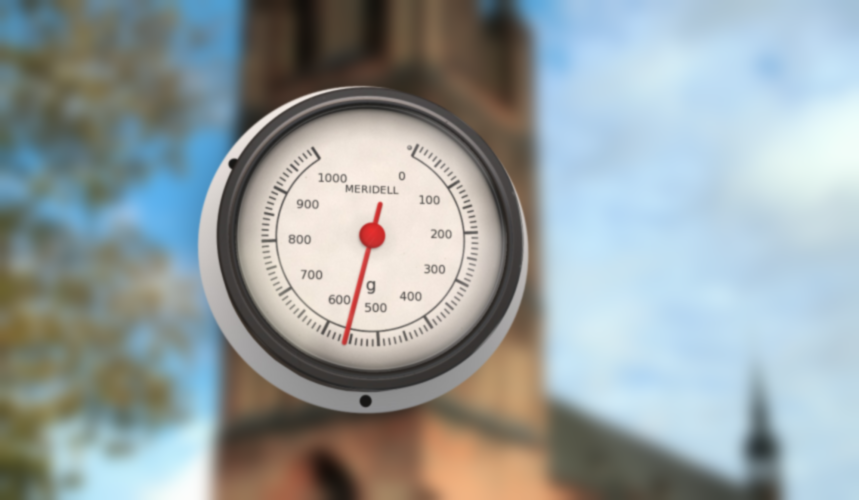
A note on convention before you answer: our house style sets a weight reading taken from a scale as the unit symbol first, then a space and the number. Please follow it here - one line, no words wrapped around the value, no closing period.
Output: g 560
